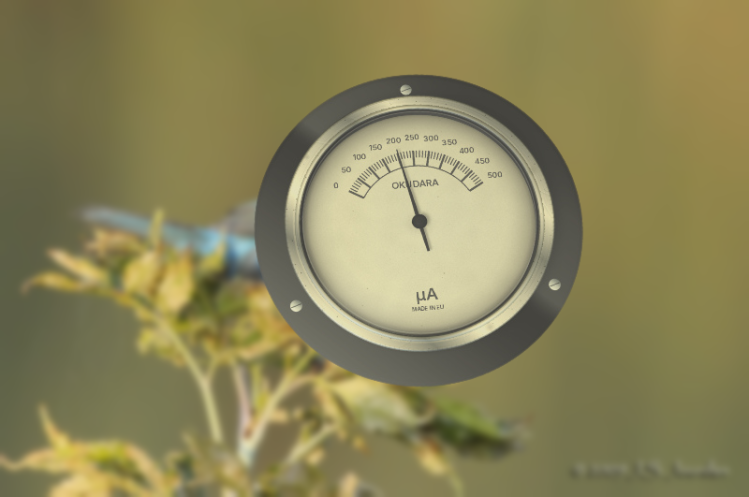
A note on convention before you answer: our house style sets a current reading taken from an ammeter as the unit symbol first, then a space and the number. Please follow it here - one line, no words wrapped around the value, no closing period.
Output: µA 200
